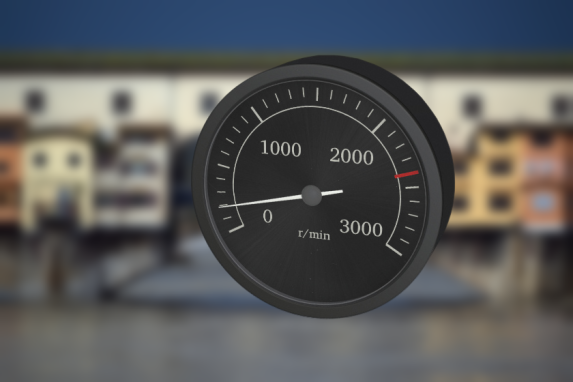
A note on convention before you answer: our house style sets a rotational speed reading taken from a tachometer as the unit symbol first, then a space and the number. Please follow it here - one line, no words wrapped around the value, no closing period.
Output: rpm 200
